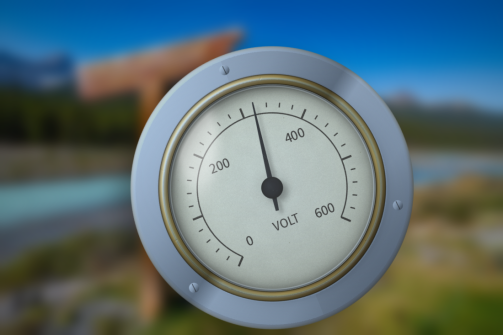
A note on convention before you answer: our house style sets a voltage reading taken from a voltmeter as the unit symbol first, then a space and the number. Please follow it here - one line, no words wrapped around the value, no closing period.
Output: V 320
